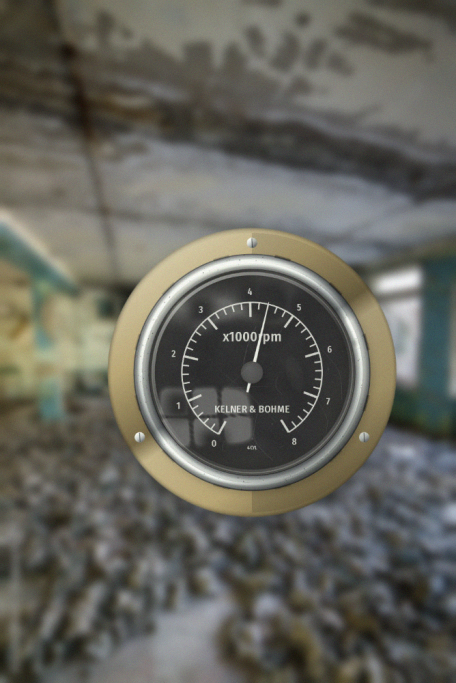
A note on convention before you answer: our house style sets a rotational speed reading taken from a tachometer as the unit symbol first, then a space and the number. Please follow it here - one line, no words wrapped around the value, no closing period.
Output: rpm 4400
